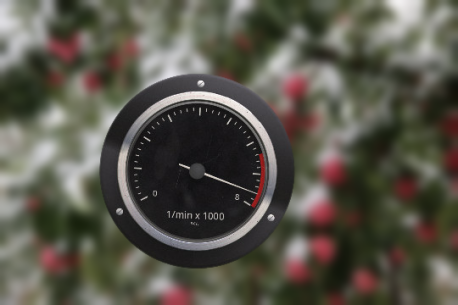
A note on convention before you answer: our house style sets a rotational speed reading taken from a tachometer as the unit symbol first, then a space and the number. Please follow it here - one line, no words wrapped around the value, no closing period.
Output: rpm 7600
